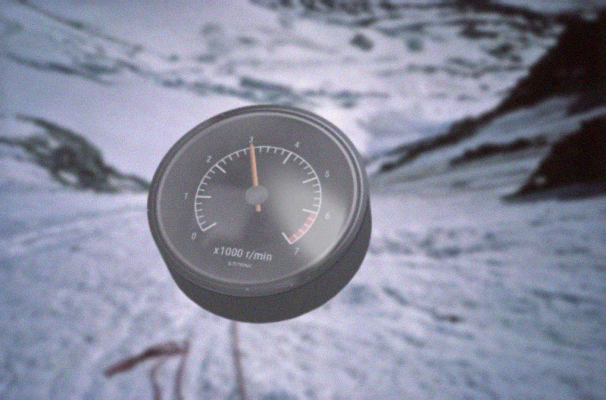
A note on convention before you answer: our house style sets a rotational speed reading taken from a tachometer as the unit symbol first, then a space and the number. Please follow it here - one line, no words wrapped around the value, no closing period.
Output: rpm 3000
